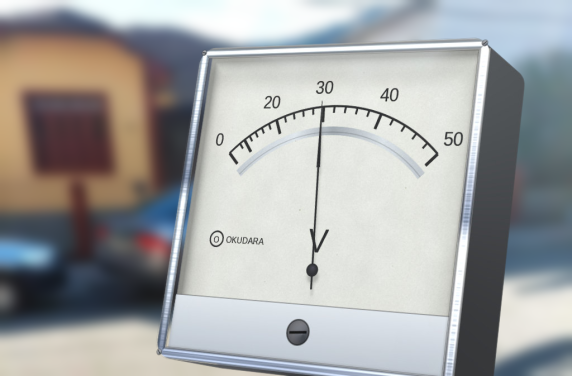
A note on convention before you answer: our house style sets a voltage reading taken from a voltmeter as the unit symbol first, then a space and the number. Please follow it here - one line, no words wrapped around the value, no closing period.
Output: V 30
